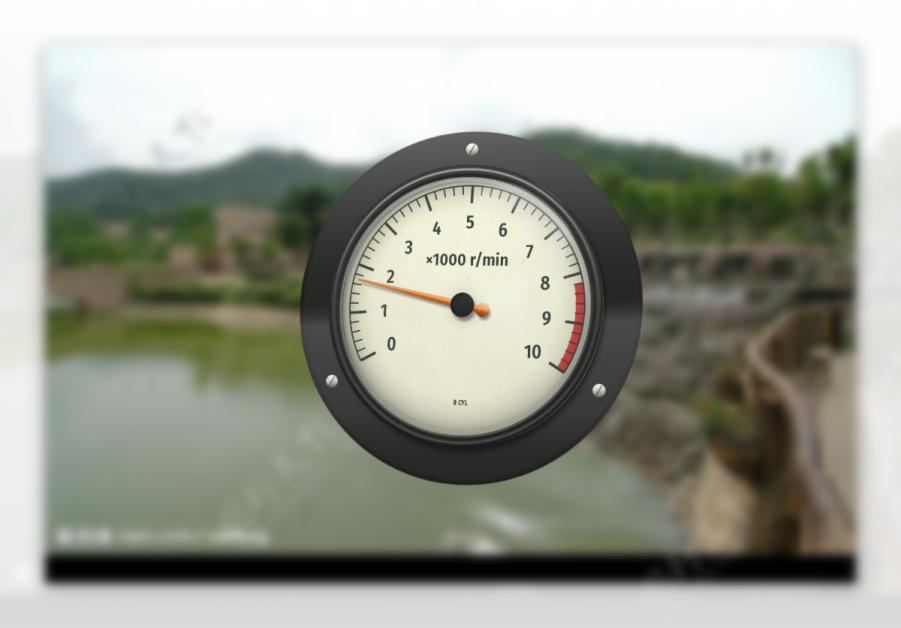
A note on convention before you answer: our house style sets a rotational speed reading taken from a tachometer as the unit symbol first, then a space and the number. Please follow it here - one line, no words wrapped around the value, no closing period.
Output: rpm 1700
